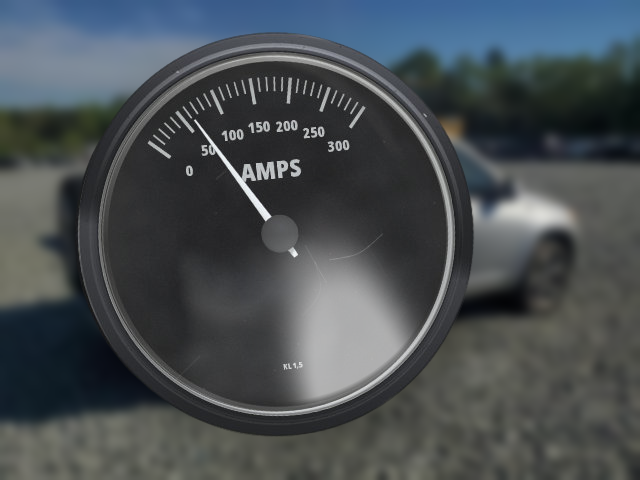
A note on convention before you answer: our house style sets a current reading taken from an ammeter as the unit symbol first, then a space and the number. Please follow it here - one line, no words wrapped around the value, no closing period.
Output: A 60
